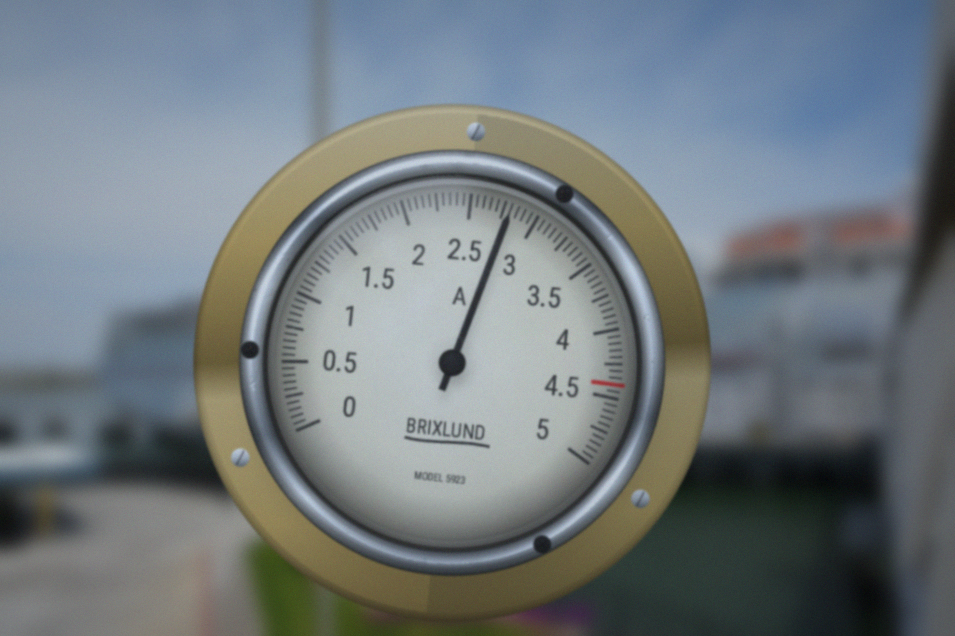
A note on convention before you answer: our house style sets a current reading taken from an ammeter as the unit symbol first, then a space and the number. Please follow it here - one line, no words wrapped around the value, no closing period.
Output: A 2.8
